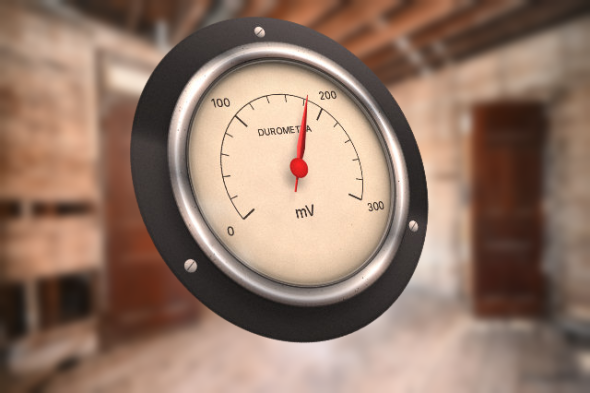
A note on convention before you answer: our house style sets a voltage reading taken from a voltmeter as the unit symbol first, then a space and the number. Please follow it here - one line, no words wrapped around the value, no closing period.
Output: mV 180
